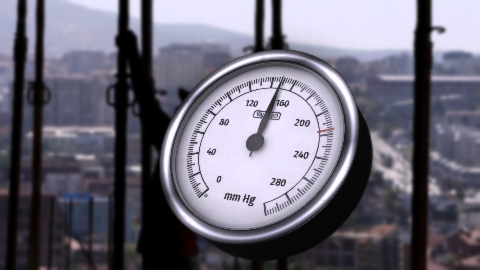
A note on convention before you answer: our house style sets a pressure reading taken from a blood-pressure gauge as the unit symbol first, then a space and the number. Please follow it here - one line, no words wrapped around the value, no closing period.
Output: mmHg 150
